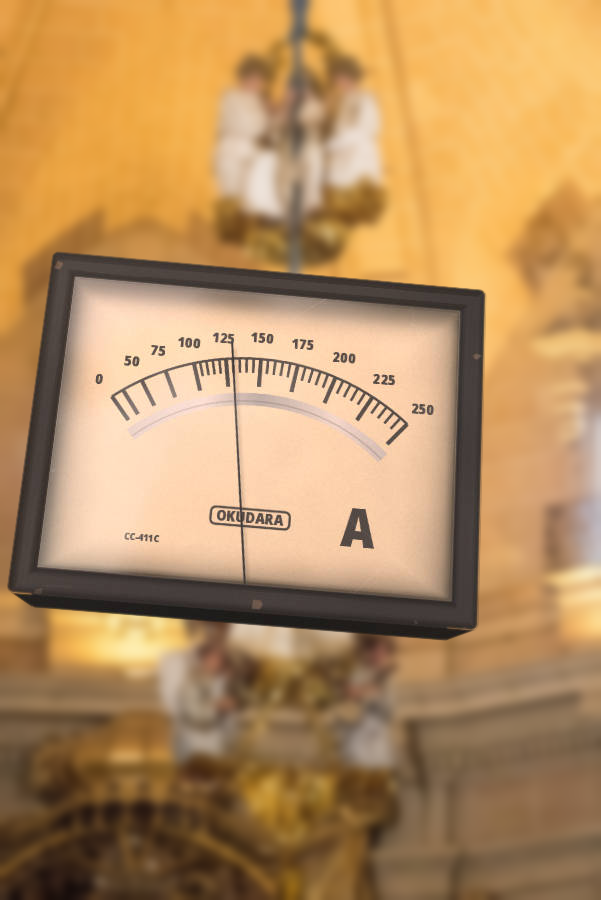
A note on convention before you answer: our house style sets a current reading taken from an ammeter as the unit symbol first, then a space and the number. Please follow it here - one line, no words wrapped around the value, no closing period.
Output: A 130
